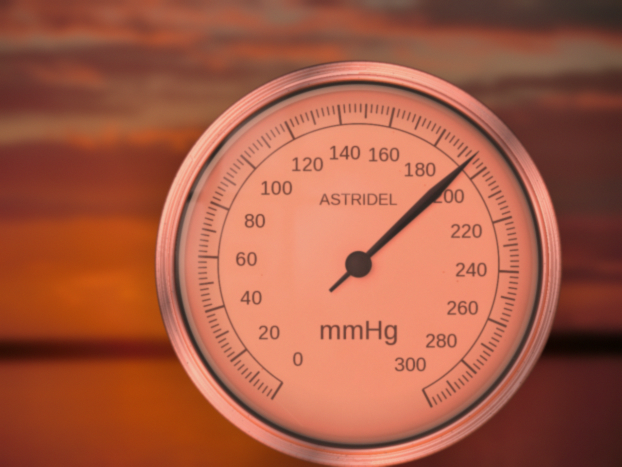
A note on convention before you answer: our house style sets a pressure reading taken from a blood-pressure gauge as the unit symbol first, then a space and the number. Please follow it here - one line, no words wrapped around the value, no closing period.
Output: mmHg 194
